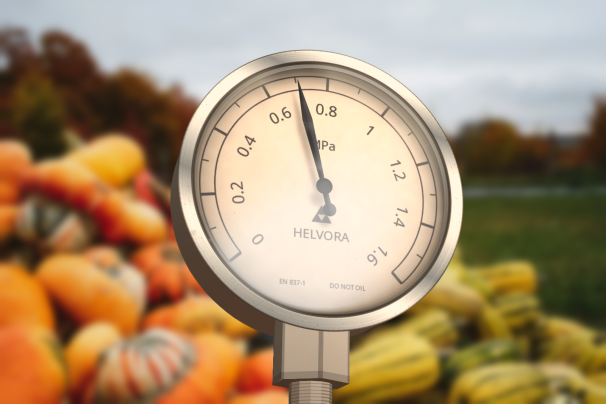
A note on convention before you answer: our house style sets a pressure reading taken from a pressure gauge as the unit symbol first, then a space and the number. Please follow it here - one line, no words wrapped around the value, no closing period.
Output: MPa 0.7
